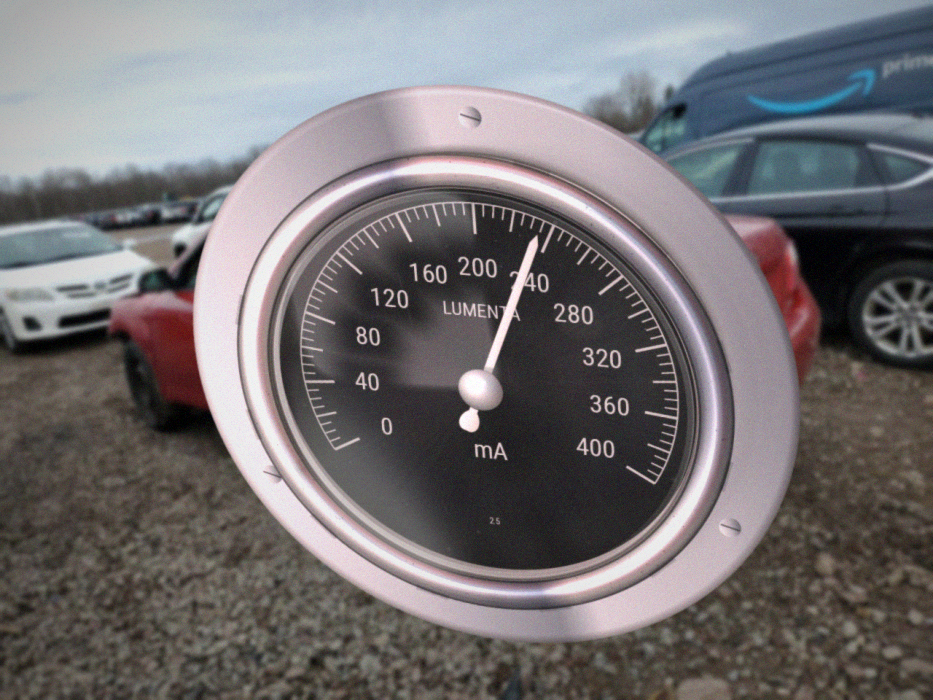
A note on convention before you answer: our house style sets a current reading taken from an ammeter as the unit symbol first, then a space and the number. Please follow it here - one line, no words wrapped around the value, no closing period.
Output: mA 235
